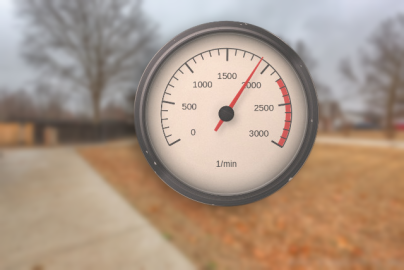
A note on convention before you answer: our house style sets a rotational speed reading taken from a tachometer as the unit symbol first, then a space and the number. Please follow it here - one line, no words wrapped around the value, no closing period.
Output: rpm 1900
